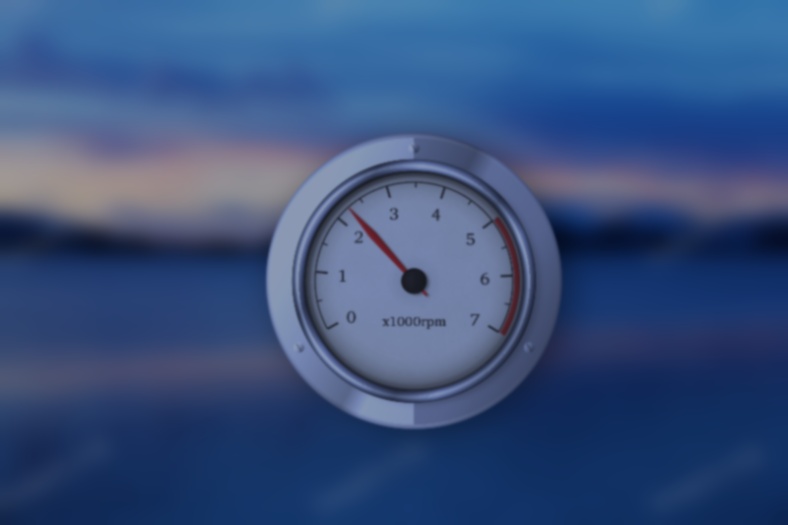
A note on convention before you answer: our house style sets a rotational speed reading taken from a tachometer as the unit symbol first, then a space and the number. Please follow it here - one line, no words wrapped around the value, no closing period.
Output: rpm 2250
